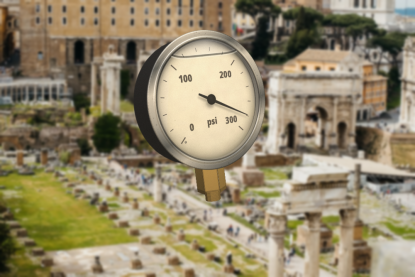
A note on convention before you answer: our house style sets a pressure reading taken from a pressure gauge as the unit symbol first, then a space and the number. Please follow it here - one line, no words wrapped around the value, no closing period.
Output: psi 280
